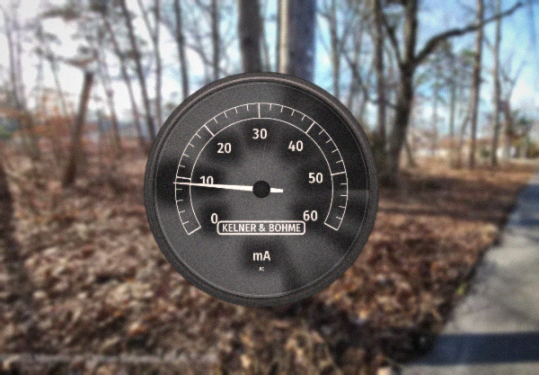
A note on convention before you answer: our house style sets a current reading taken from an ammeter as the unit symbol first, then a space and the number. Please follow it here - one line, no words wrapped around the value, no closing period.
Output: mA 9
